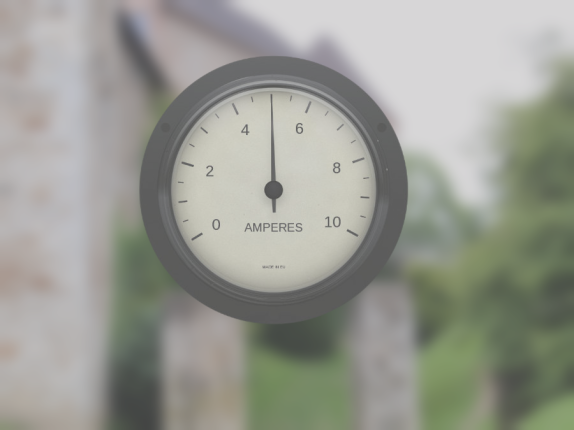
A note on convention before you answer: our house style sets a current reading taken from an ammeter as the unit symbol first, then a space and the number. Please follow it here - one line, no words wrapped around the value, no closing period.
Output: A 5
